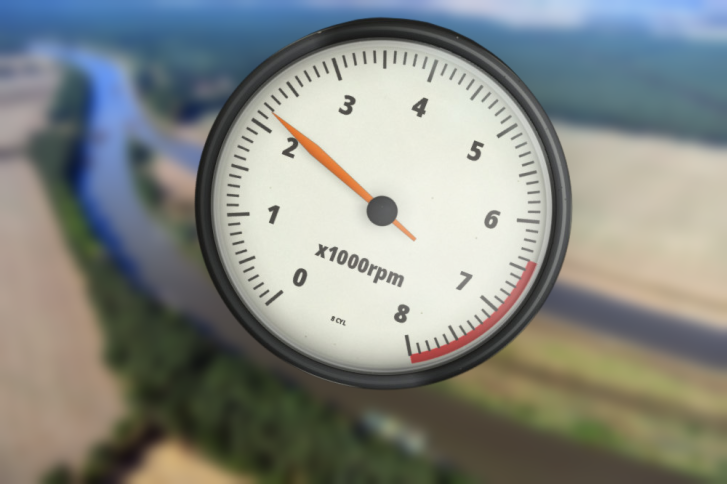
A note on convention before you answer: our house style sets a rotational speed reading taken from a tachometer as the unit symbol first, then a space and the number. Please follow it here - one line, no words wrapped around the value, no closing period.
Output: rpm 2200
